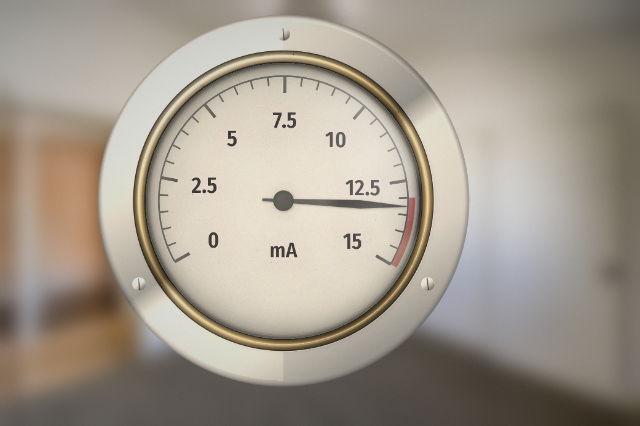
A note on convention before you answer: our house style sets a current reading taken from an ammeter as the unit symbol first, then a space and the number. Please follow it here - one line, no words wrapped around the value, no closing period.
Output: mA 13.25
